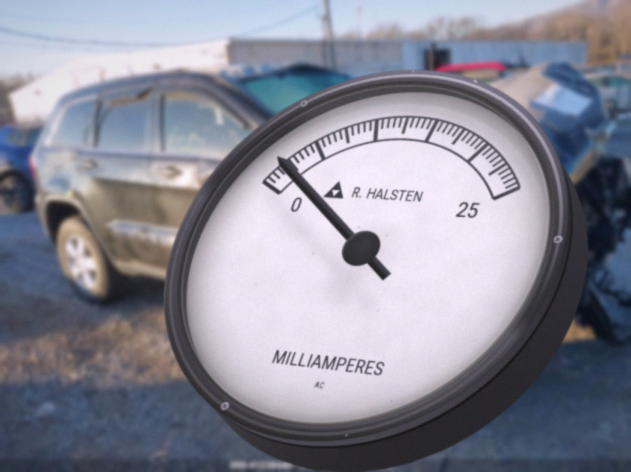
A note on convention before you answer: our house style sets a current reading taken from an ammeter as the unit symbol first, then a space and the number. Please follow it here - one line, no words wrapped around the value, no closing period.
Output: mA 2
